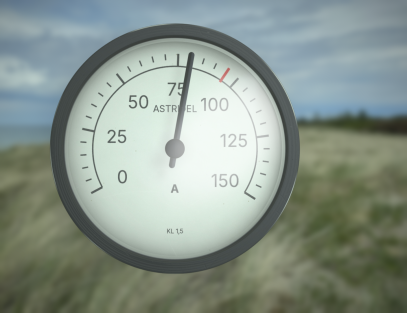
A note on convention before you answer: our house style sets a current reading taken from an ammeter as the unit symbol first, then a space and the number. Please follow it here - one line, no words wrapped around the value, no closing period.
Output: A 80
